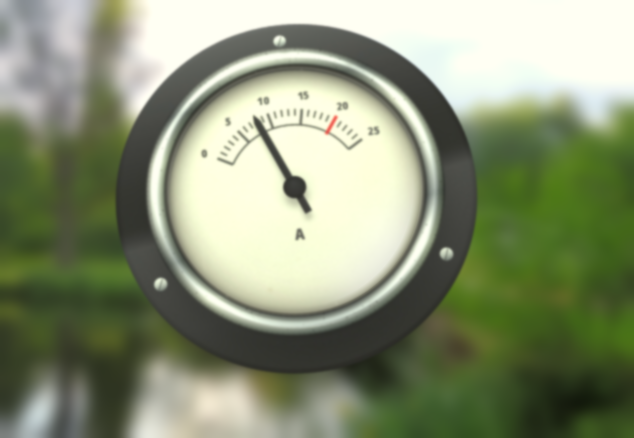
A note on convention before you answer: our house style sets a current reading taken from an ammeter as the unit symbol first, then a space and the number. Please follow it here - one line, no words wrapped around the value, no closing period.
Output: A 8
